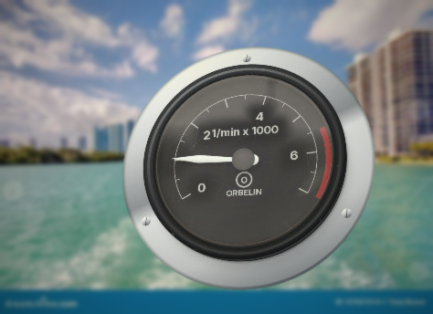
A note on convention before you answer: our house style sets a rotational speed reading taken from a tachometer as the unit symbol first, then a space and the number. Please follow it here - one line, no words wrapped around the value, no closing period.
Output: rpm 1000
